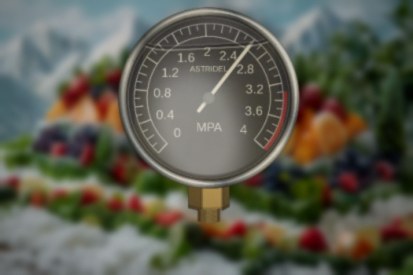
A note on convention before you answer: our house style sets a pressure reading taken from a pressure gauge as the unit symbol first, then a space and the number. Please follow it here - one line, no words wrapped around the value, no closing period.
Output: MPa 2.6
